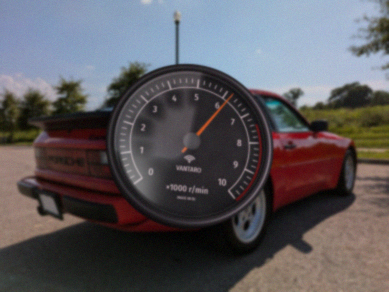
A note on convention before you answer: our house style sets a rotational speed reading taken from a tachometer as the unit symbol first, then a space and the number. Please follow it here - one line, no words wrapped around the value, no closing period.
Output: rpm 6200
